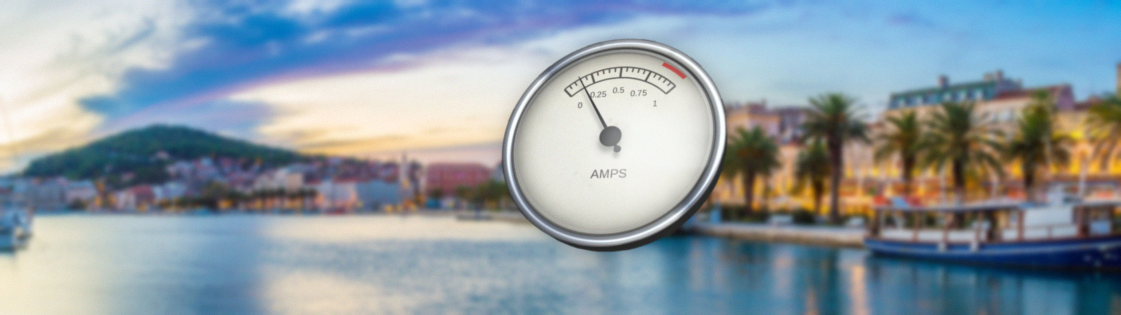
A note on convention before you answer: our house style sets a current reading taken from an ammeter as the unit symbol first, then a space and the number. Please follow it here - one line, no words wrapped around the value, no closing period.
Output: A 0.15
